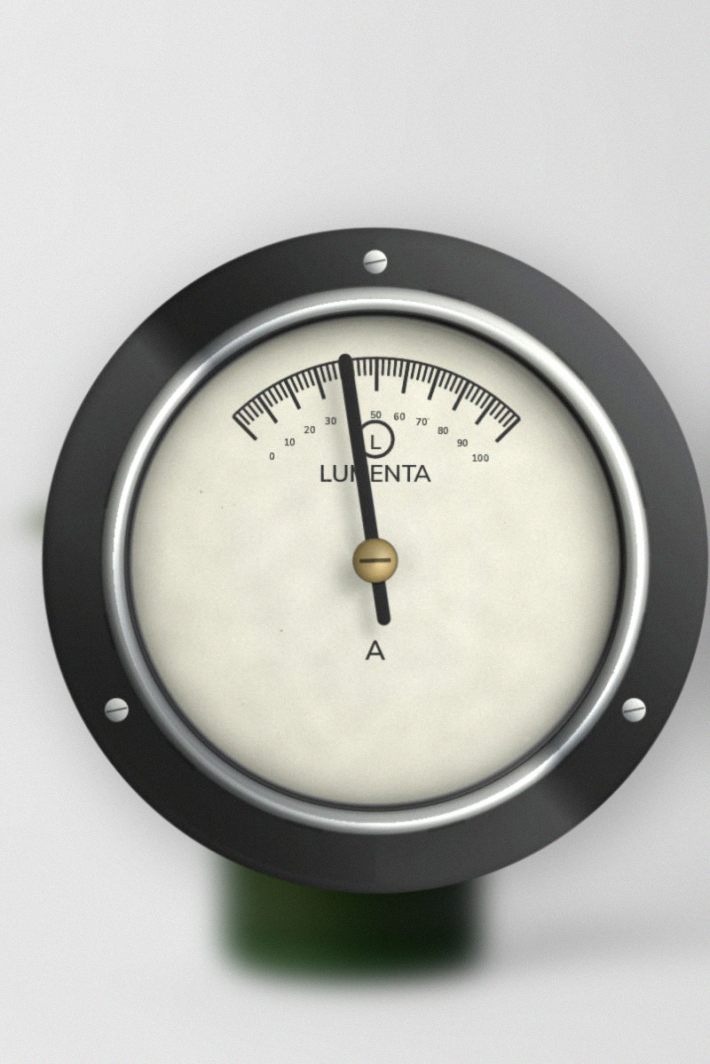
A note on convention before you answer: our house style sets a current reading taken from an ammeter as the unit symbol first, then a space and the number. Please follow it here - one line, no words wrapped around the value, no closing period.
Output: A 40
